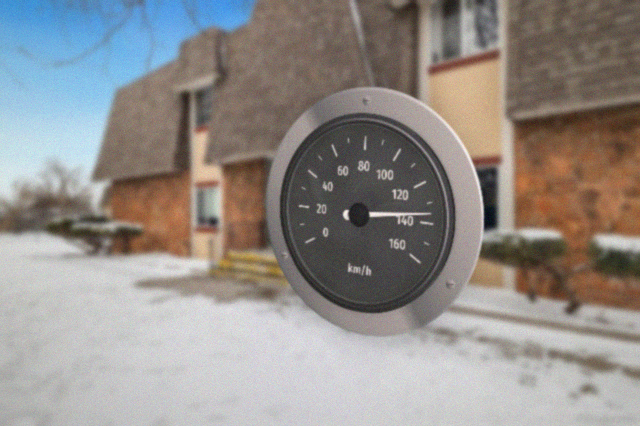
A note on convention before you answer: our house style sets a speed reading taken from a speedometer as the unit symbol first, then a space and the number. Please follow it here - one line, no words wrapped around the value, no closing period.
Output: km/h 135
